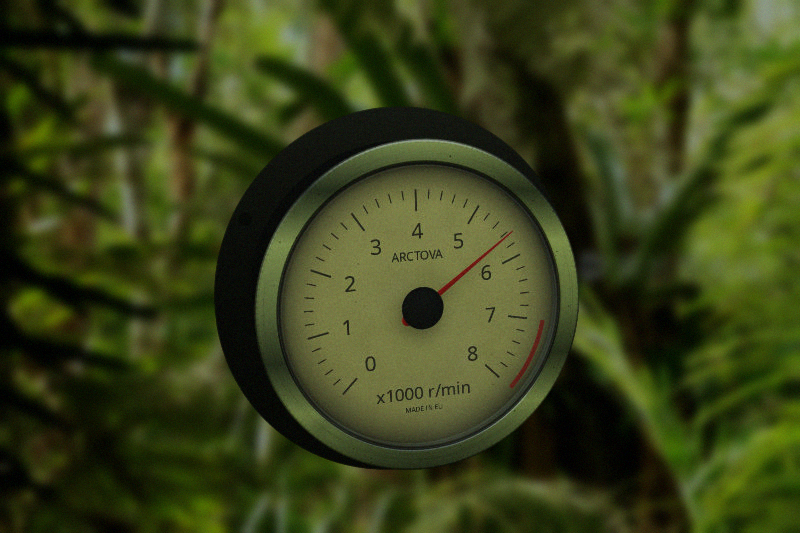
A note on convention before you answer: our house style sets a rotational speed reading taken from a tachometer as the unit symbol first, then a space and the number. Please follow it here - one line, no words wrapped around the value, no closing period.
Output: rpm 5600
